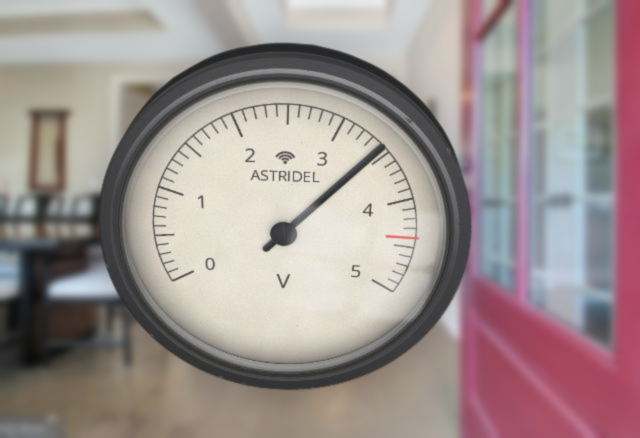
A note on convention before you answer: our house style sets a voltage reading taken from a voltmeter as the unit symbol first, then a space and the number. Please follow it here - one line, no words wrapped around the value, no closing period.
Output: V 3.4
